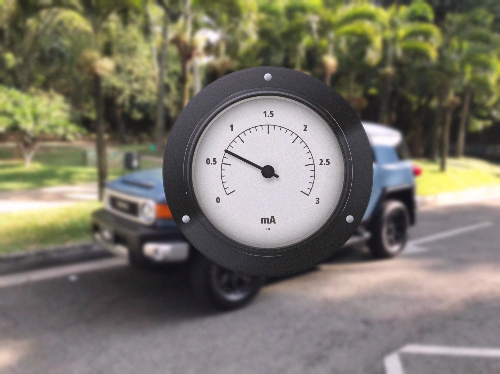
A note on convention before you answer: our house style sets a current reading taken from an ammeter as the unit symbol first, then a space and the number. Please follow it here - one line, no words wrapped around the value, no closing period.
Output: mA 0.7
